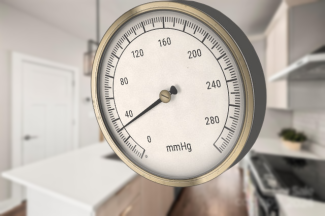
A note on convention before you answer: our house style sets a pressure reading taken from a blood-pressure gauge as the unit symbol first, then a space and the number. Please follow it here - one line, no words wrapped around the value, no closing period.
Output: mmHg 30
